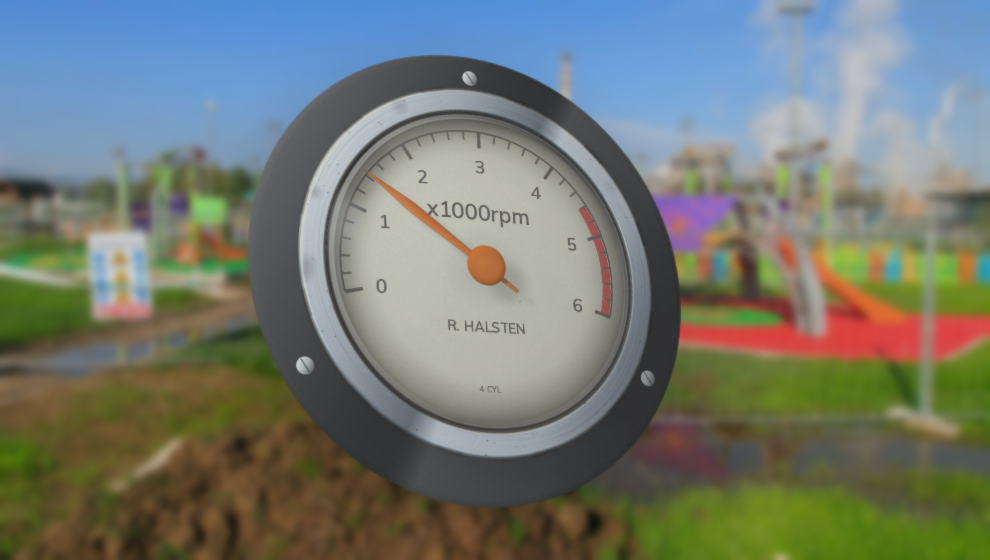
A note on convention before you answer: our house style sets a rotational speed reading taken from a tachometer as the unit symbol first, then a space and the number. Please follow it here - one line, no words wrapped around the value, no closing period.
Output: rpm 1400
